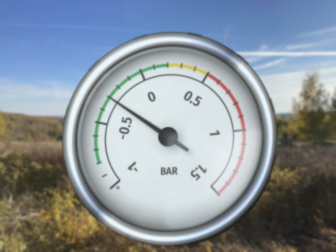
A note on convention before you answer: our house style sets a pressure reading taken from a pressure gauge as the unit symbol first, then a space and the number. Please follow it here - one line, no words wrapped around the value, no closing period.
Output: bar -0.3
